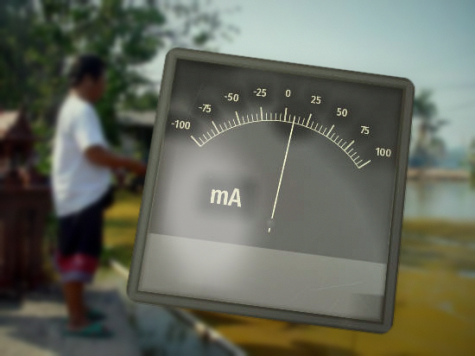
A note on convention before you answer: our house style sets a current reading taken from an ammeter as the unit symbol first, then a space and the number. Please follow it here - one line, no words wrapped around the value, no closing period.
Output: mA 10
